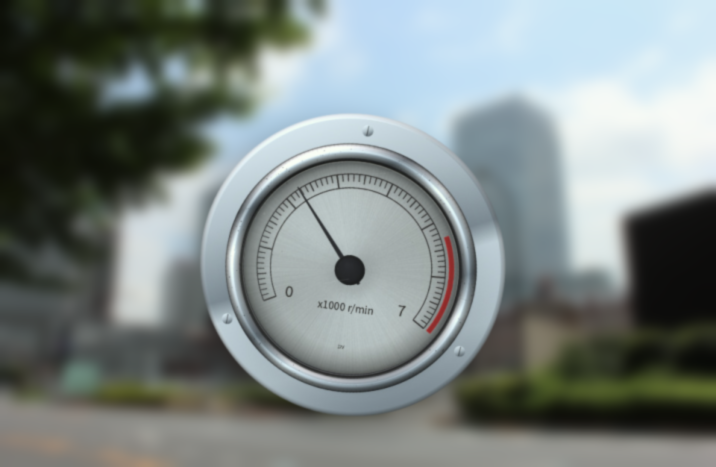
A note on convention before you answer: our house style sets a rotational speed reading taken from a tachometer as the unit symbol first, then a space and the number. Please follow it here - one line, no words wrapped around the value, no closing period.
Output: rpm 2300
